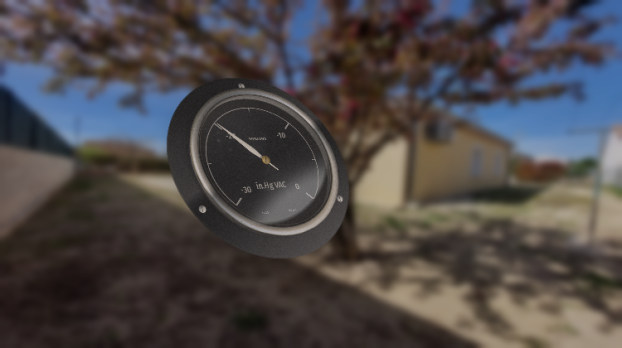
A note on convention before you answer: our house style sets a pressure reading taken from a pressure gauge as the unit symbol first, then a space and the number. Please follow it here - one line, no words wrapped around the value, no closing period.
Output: inHg -20
